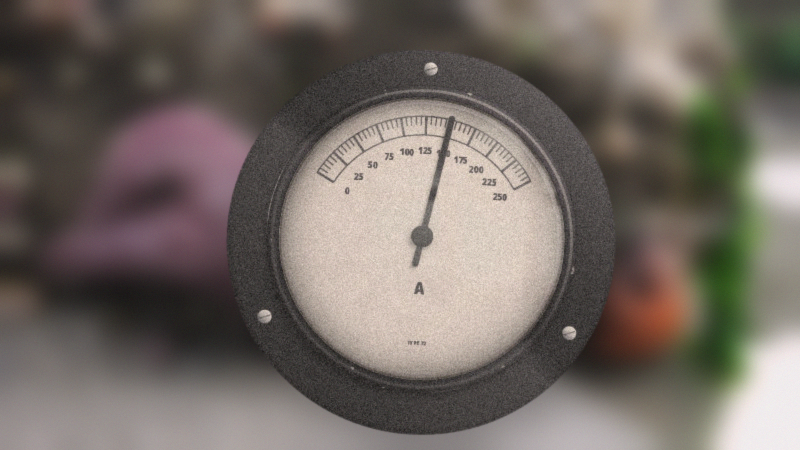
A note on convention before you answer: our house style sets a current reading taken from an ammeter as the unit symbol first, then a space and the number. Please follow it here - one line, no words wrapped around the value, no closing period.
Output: A 150
